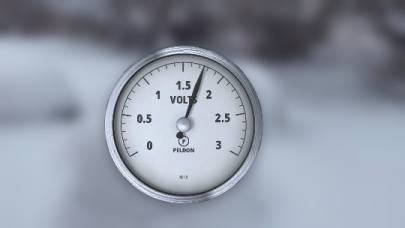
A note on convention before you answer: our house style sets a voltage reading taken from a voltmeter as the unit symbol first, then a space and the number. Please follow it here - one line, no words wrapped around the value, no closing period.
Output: V 1.75
